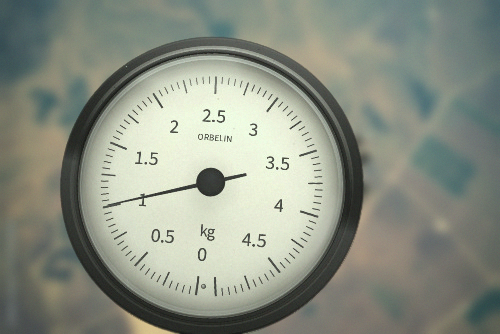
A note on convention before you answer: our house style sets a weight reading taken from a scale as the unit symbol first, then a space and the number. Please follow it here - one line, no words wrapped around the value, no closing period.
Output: kg 1
